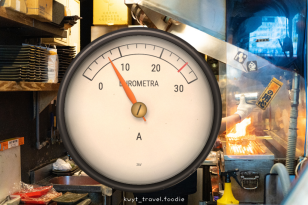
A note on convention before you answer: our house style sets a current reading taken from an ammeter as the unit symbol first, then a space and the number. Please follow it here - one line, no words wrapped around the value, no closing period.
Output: A 7
